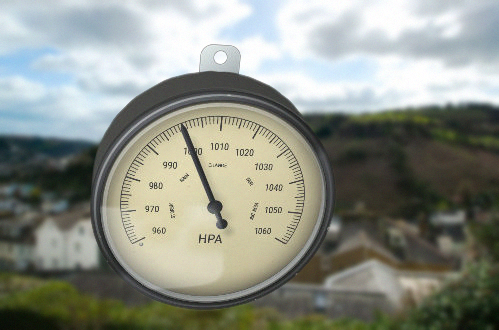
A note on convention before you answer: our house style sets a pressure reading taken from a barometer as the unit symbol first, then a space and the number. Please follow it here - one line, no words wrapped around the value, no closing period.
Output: hPa 1000
